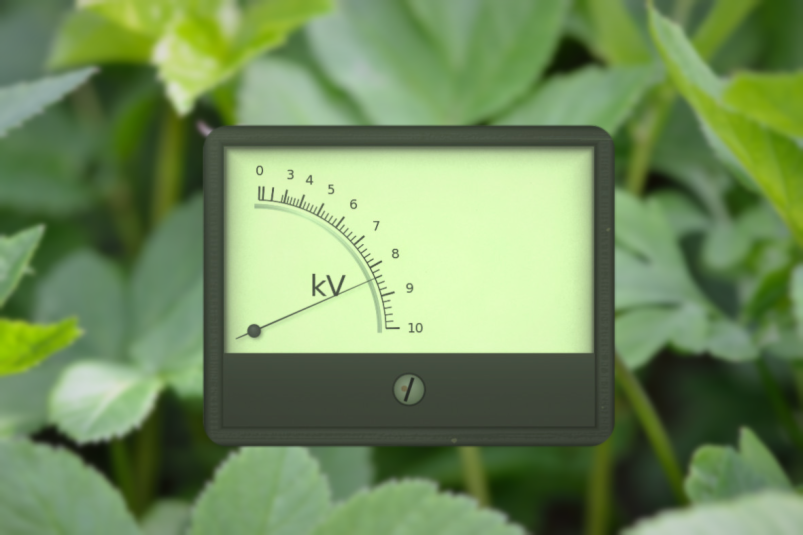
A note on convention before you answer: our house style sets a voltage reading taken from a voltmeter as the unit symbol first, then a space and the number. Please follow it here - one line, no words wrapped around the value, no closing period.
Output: kV 8.4
